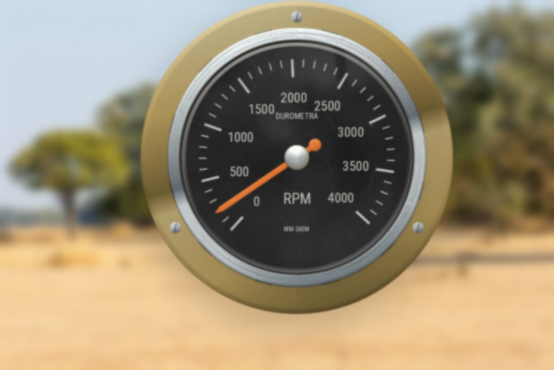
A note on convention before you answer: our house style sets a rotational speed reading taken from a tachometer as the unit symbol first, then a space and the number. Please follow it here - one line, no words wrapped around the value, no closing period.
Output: rpm 200
